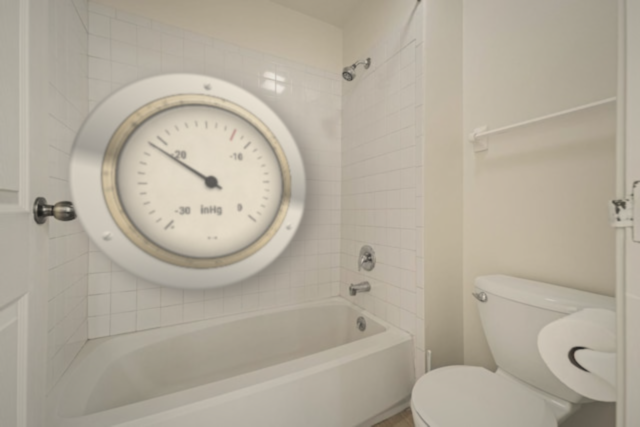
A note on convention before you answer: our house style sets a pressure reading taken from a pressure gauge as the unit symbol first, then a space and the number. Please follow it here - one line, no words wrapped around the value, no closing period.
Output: inHg -21
